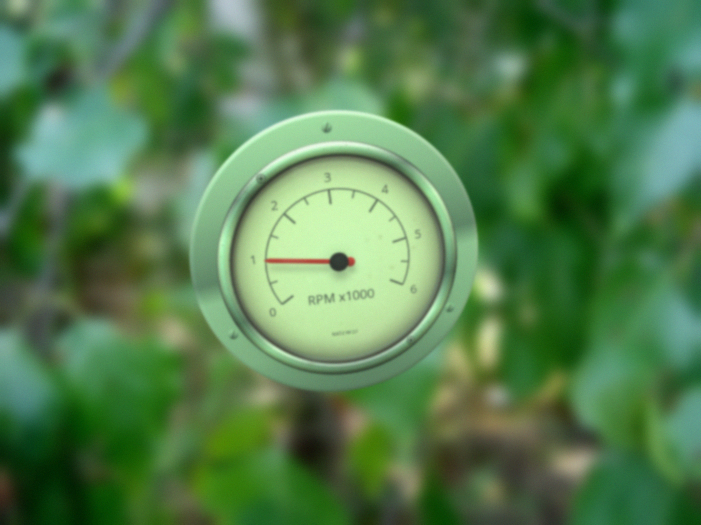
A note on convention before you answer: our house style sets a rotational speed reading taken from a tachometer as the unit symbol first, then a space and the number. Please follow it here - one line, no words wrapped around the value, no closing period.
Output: rpm 1000
